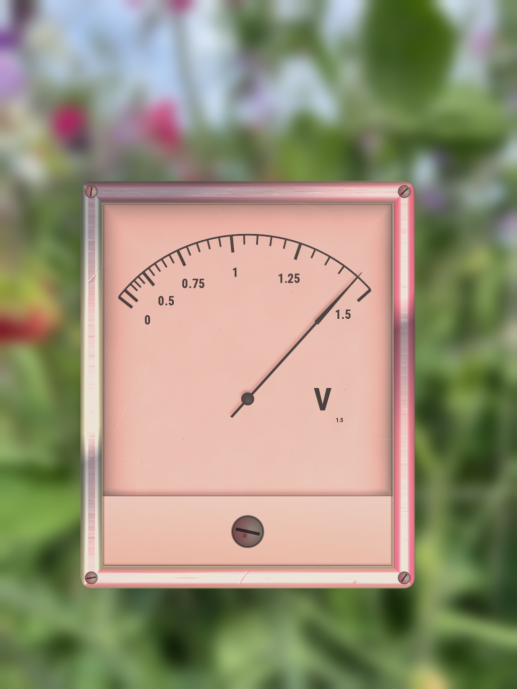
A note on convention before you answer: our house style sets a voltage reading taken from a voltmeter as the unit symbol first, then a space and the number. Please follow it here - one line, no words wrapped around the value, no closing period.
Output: V 1.45
